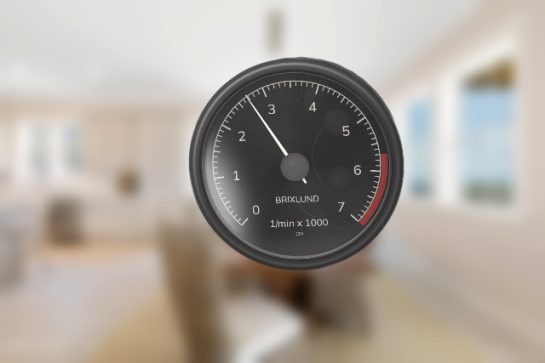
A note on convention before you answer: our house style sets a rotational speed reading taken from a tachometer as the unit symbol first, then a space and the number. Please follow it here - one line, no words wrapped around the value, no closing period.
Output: rpm 2700
